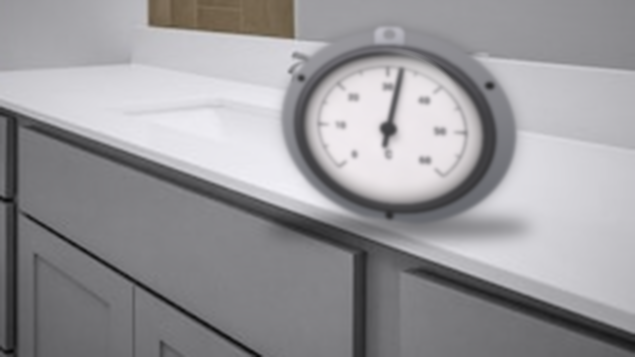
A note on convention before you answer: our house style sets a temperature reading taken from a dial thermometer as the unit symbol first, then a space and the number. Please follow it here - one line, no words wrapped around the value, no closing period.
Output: °C 32.5
